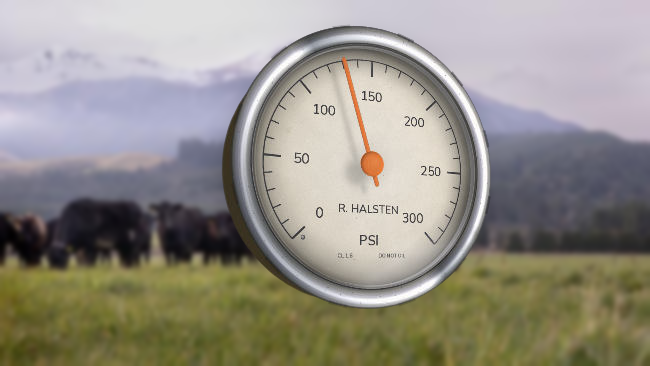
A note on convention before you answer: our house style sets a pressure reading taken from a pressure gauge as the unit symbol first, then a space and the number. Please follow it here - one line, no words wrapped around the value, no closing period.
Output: psi 130
